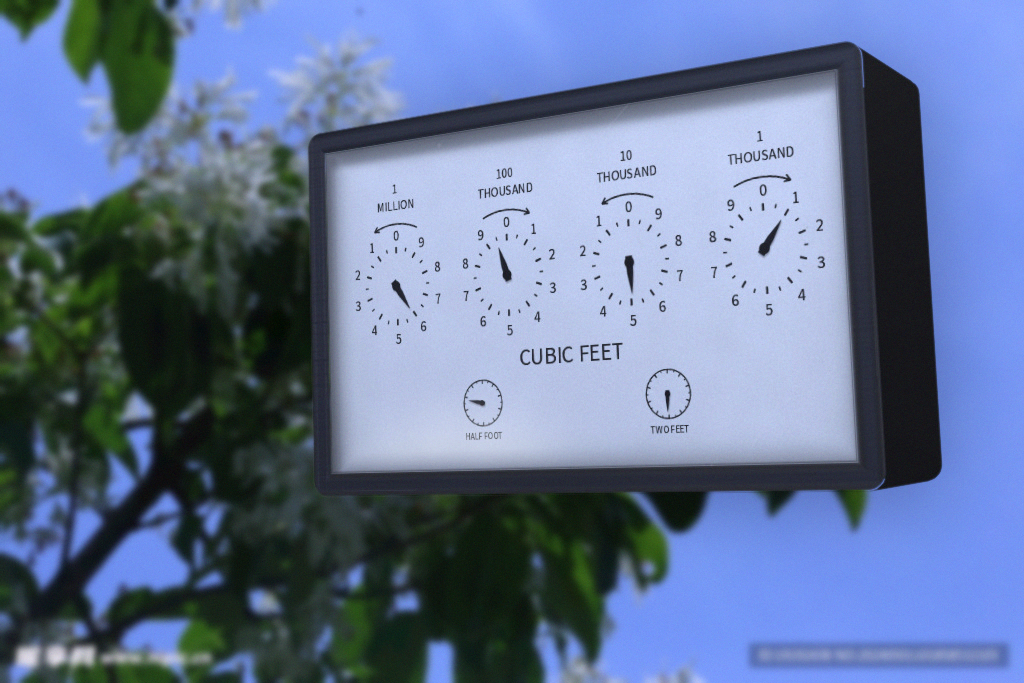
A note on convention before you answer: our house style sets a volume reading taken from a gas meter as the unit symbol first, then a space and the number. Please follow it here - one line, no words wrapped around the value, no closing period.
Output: ft³ 595100
